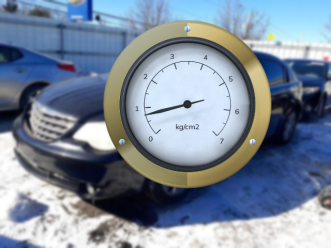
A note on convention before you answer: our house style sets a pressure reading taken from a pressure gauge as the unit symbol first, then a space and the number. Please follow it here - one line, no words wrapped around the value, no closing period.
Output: kg/cm² 0.75
